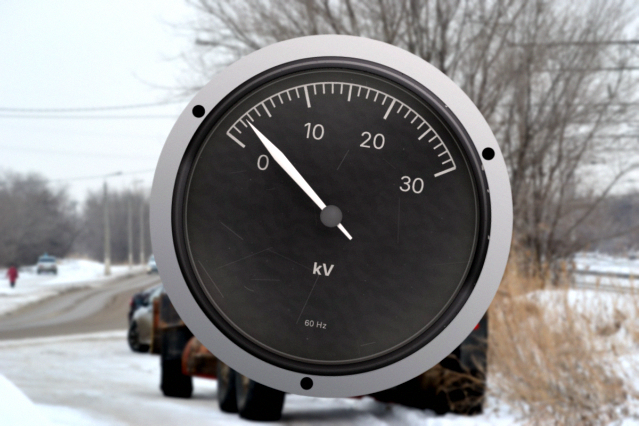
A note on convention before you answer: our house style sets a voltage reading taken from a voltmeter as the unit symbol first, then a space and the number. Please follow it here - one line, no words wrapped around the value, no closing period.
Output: kV 2.5
